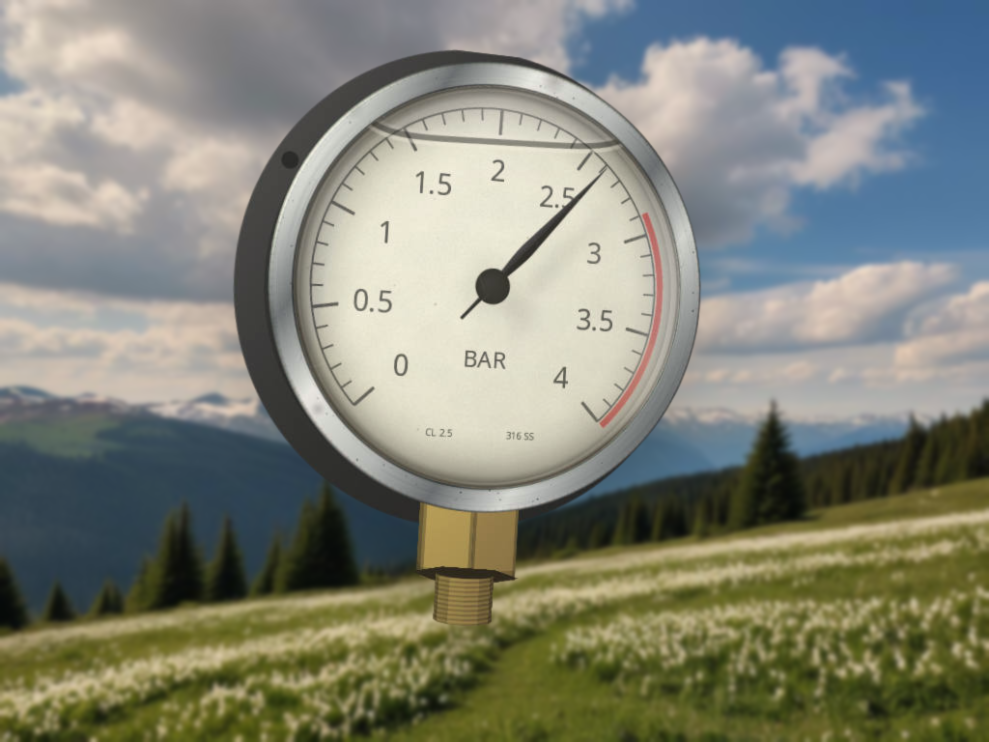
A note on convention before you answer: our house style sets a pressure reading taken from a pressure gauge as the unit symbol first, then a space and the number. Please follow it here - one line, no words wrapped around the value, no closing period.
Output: bar 2.6
